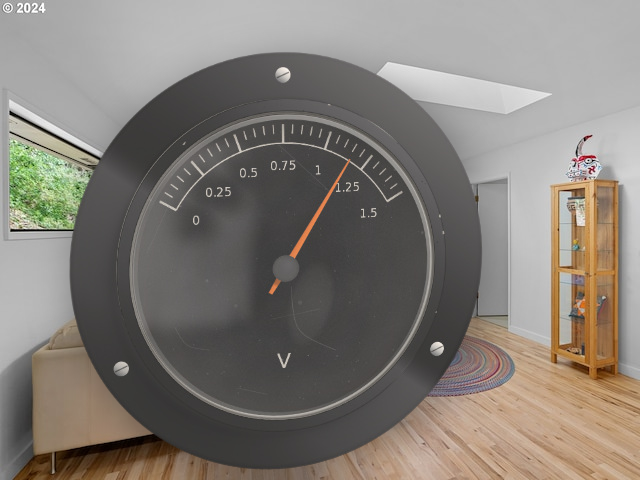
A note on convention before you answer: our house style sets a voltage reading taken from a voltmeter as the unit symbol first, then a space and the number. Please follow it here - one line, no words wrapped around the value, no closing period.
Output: V 1.15
